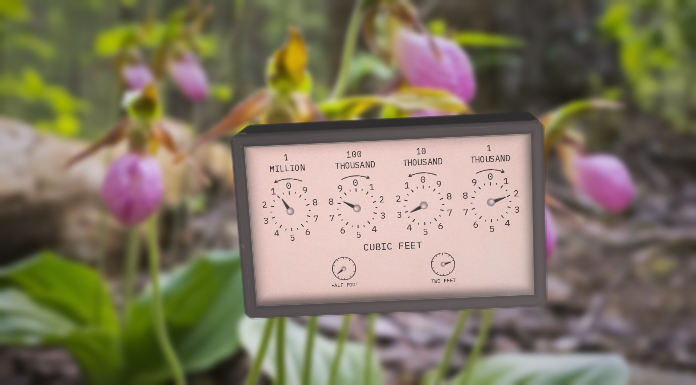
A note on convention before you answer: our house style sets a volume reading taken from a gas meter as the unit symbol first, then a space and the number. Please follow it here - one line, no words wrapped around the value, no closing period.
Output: ft³ 83200
